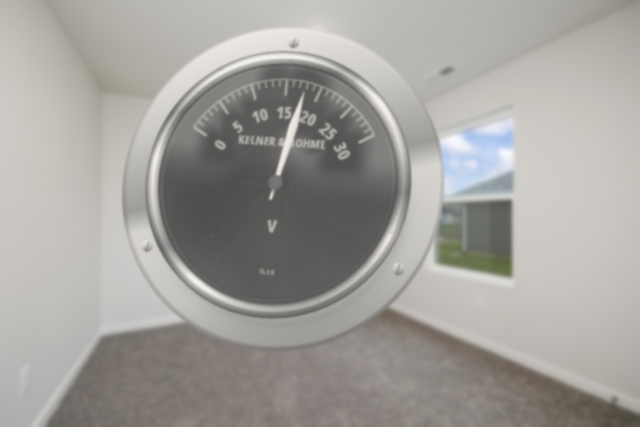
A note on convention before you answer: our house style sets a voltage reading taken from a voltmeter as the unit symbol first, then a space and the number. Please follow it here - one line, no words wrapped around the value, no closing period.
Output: V 18
